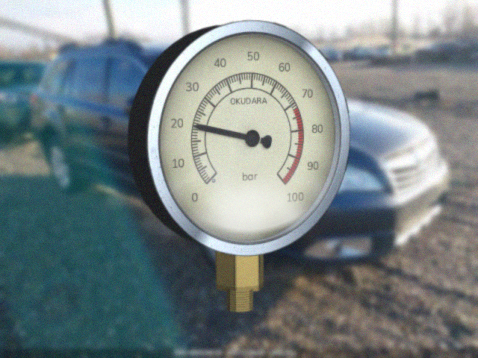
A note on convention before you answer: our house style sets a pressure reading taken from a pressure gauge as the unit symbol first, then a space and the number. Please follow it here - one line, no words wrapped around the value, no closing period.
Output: bar 20
